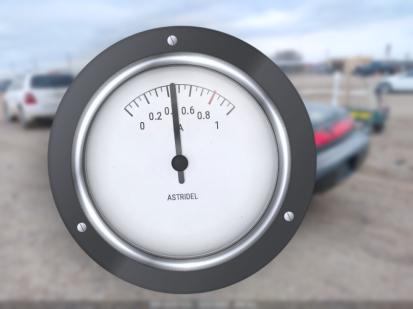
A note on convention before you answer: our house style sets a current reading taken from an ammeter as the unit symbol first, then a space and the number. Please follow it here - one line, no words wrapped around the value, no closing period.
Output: kA 0.45
